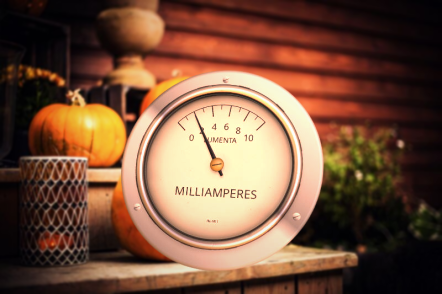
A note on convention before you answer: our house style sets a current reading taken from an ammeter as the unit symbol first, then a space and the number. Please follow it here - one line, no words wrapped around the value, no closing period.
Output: mA 2
